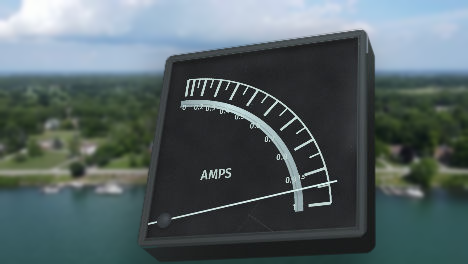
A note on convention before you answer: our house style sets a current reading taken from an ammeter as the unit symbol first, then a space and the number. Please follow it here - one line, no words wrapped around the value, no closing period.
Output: A 0.95
